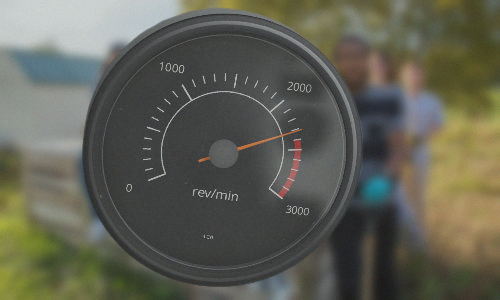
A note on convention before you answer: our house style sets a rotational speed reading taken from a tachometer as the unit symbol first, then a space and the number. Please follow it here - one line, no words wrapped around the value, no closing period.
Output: rpm 2300
